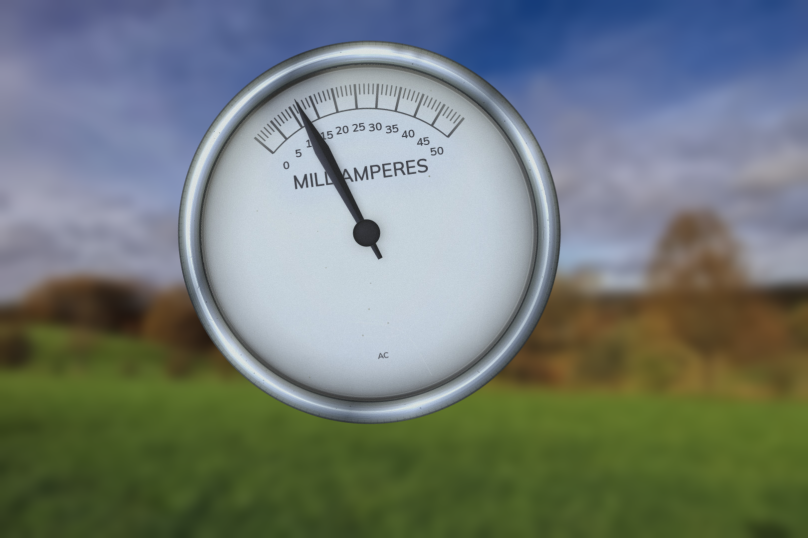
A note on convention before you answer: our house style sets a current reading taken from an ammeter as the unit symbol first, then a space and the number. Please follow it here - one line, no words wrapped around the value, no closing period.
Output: mA 12
